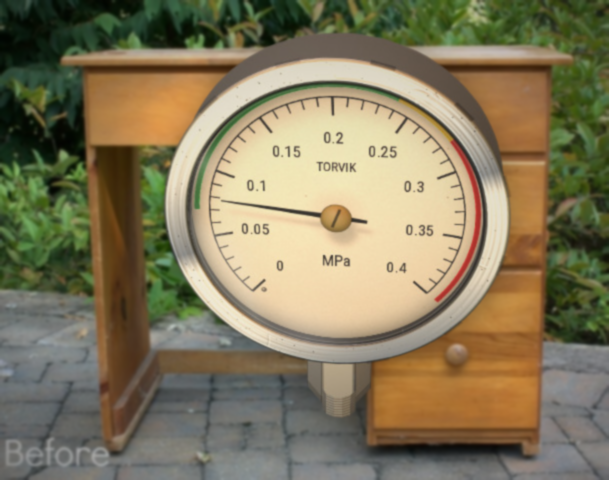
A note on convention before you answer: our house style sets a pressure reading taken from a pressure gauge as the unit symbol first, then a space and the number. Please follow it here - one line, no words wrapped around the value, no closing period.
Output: MPa 0.08
